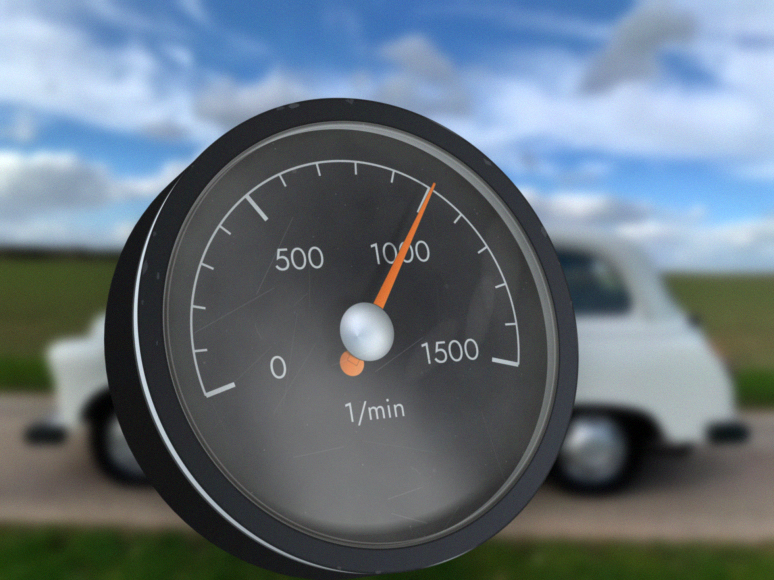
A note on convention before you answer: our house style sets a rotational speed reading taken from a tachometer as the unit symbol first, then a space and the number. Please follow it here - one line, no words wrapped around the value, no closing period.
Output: rpm 1000
